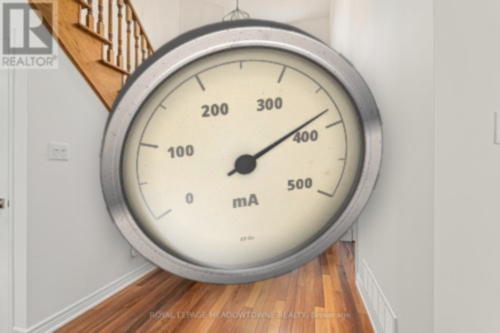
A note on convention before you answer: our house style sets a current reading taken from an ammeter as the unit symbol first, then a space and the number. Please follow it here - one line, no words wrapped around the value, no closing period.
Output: mA 375
